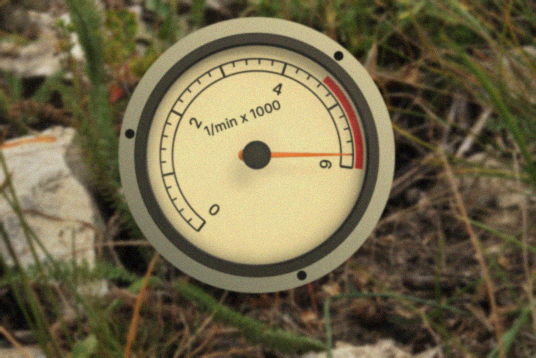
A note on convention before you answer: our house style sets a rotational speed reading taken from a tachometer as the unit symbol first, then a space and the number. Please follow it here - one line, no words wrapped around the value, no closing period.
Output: rpm 5800
